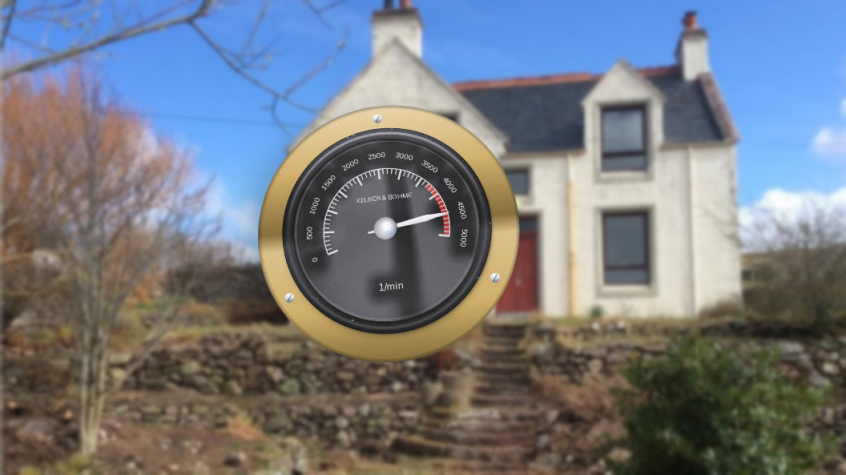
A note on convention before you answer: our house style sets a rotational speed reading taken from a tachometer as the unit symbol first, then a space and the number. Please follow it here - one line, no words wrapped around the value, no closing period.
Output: rpm 4500
